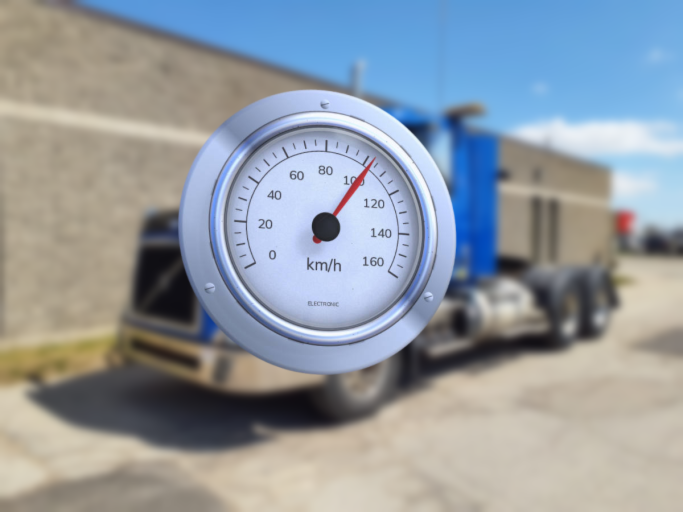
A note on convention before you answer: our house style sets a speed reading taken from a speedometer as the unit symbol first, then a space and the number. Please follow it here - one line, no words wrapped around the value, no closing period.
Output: km/h 102.5
